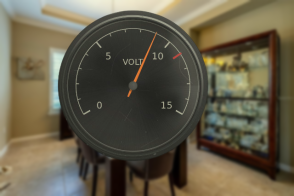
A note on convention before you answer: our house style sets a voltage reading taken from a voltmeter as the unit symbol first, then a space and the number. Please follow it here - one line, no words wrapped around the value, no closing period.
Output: V 9
